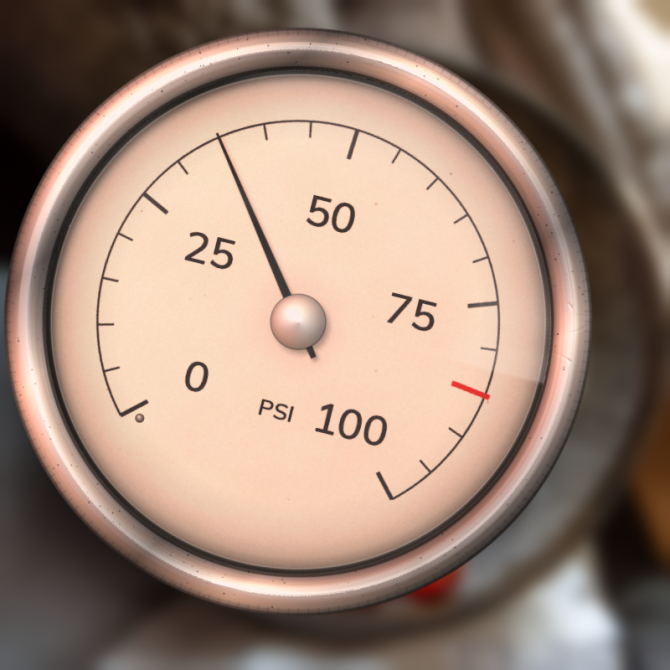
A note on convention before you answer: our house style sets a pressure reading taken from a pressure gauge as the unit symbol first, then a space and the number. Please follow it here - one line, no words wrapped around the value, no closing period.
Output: psi 35
